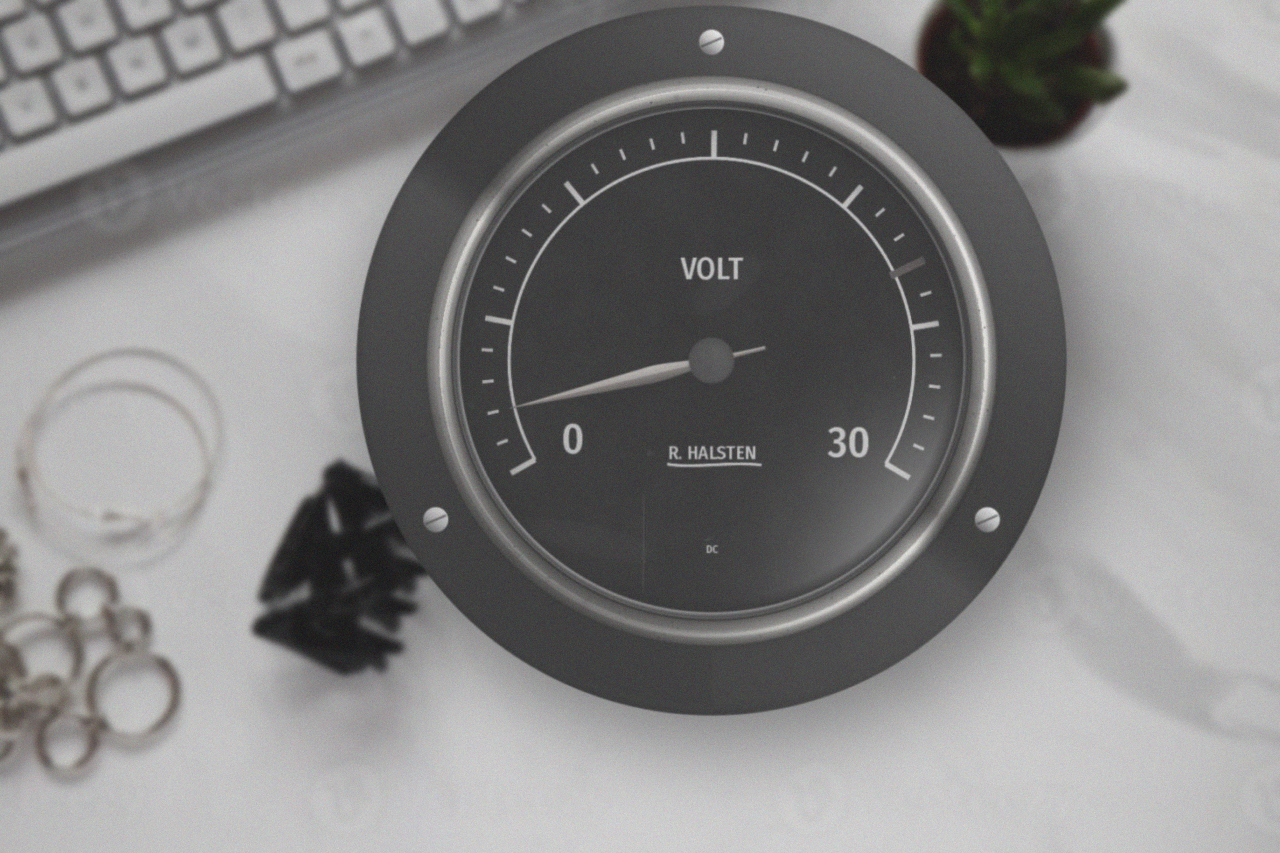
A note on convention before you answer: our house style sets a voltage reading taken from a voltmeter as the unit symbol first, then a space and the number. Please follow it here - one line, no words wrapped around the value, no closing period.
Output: V 2
